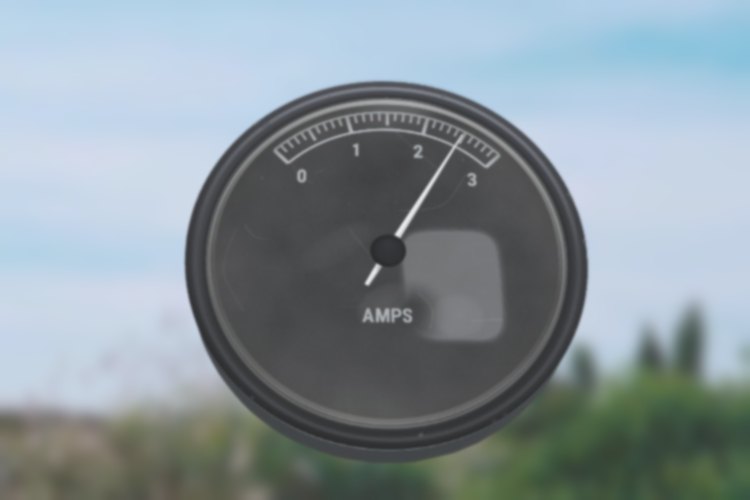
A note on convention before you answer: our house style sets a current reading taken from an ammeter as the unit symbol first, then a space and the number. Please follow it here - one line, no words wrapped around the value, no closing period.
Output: A 2.5
